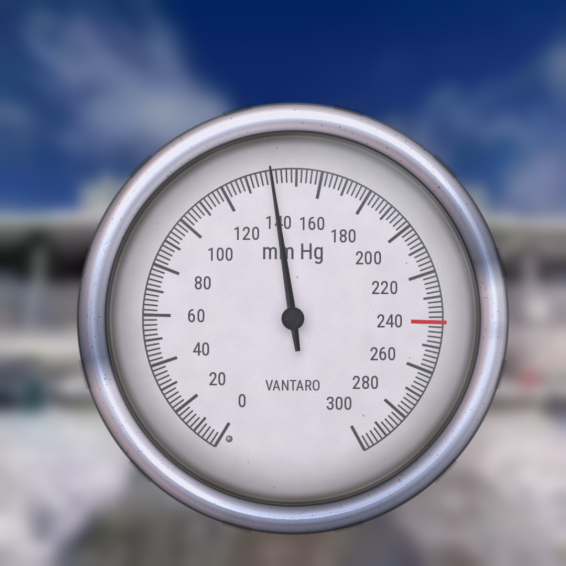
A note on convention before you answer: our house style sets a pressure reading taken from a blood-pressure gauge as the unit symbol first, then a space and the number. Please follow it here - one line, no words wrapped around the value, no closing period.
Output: mmHg 140
